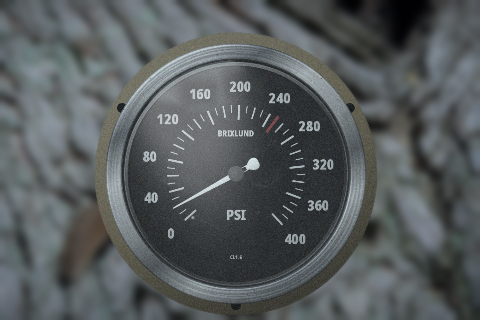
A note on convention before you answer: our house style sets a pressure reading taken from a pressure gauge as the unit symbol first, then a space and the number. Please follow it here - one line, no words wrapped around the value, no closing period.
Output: psi 20
